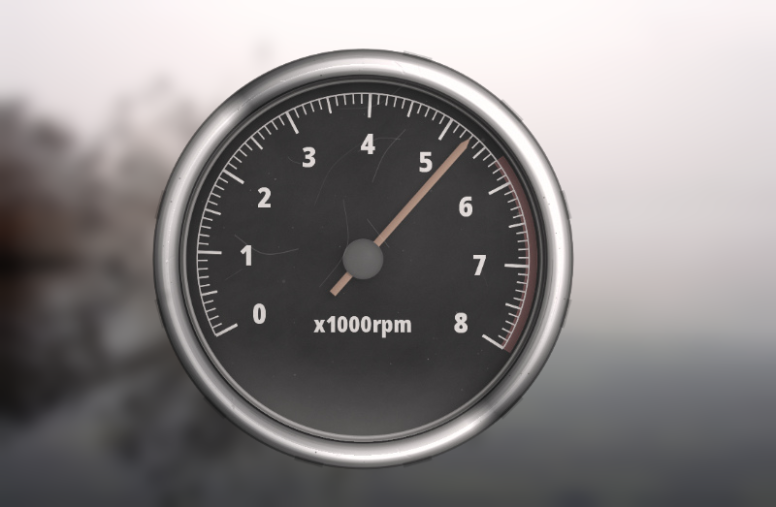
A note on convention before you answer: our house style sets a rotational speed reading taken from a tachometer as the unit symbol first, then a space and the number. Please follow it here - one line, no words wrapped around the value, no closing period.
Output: rpm 5300
